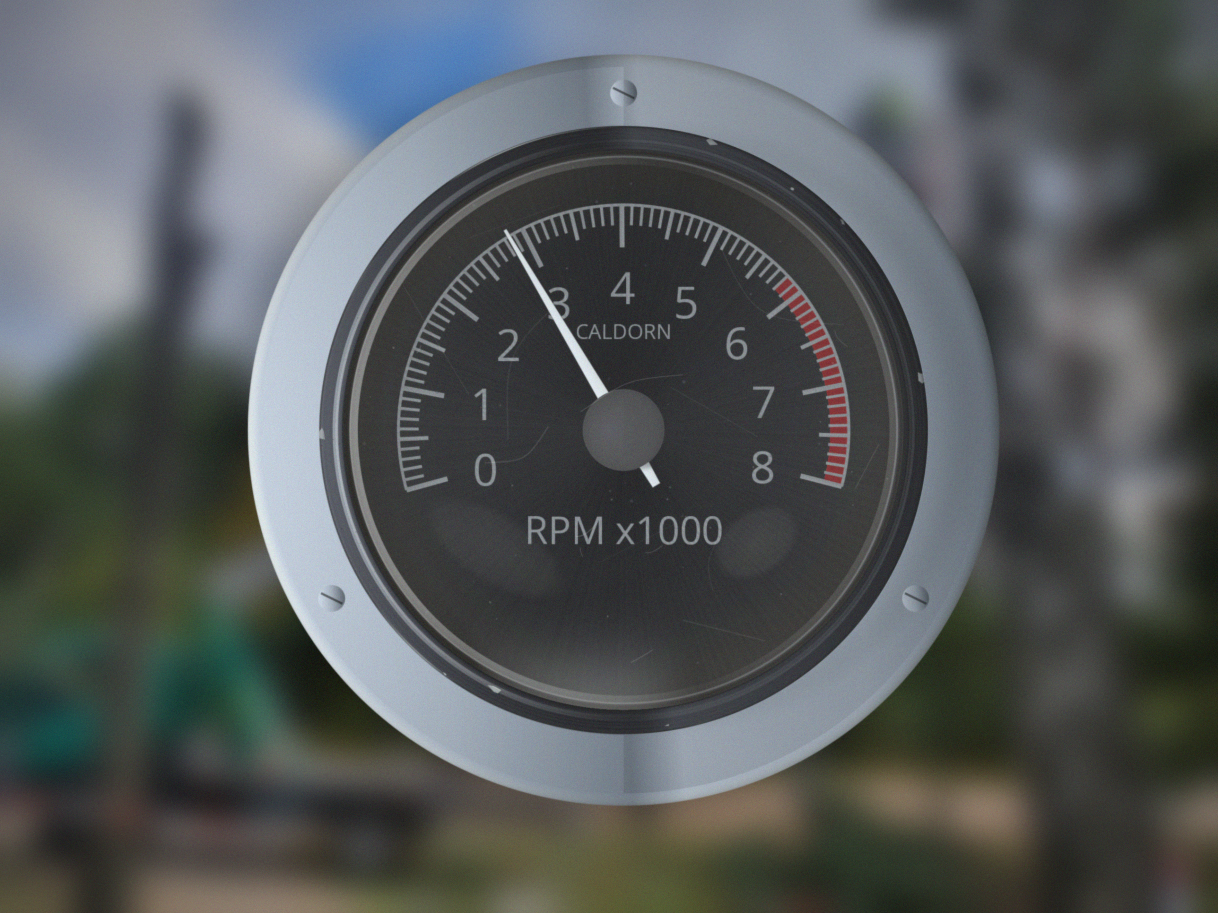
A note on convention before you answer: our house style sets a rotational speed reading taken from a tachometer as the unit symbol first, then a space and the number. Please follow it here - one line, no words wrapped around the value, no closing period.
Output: rpm 2850
